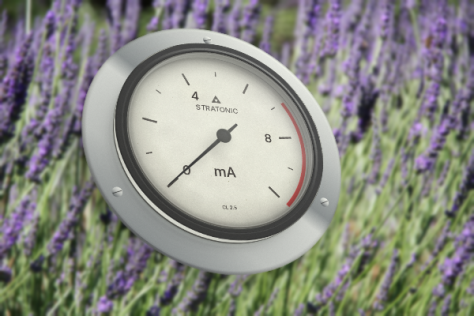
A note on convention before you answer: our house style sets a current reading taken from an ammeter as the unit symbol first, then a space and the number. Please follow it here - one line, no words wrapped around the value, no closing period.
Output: mA 0
